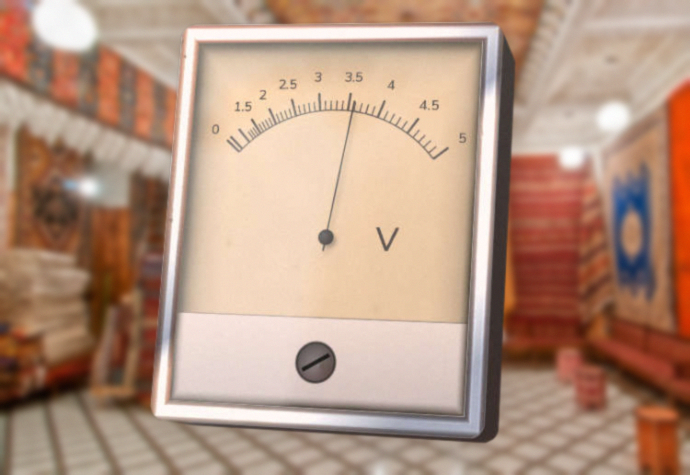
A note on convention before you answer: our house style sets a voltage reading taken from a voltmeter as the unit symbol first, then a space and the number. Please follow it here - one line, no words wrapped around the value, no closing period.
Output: V 3.6
